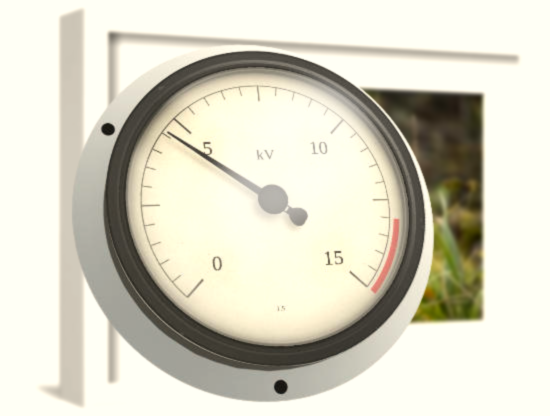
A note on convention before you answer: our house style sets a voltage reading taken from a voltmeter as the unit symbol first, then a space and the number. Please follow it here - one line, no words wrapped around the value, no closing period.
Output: kV 4.5
